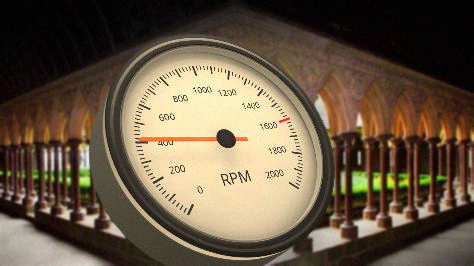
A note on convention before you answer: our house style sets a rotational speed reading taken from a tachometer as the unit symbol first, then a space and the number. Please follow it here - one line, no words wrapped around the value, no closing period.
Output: rpm 400
